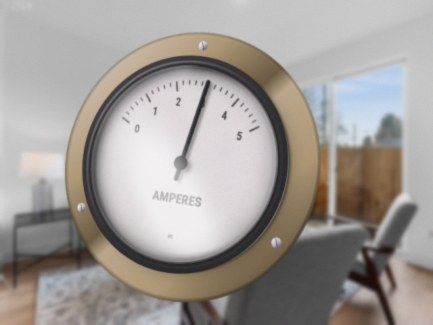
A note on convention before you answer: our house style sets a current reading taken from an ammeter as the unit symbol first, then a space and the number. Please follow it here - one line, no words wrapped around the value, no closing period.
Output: A 3
